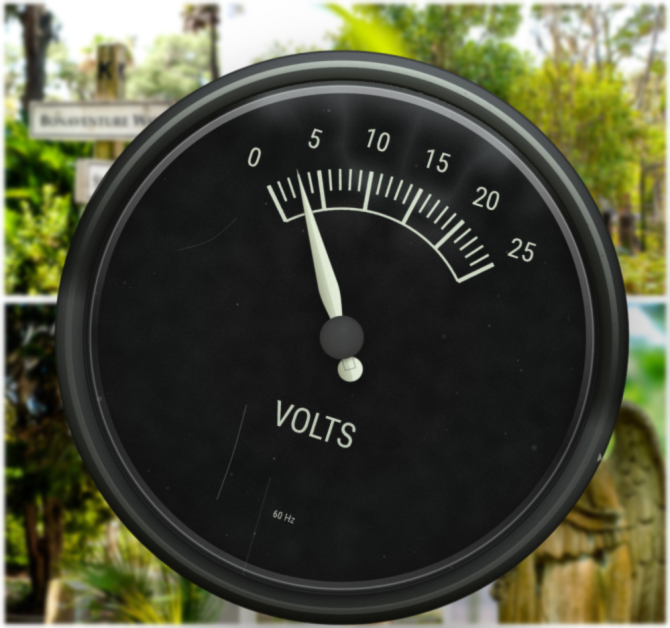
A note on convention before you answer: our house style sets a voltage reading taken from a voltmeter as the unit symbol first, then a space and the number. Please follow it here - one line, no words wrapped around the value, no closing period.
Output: V 3
